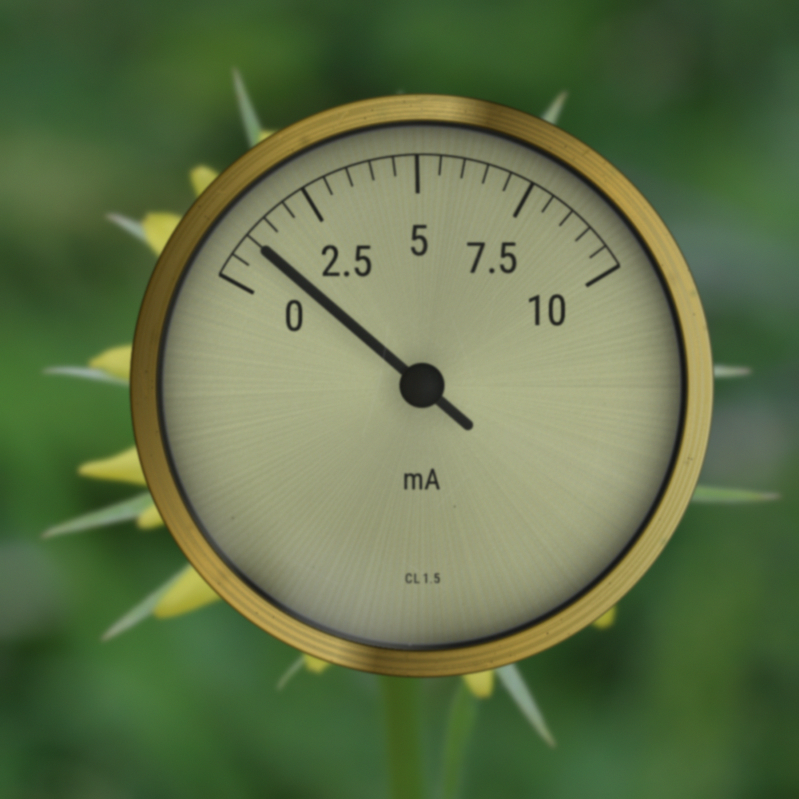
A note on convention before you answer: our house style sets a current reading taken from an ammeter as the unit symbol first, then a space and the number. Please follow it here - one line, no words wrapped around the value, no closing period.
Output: mA 1
